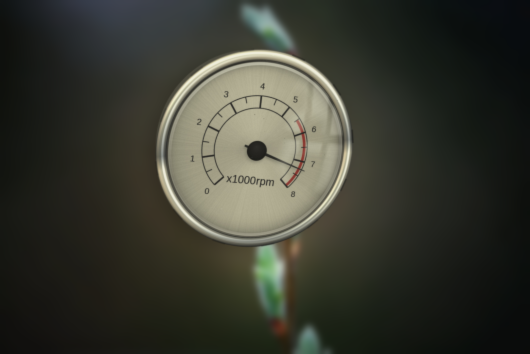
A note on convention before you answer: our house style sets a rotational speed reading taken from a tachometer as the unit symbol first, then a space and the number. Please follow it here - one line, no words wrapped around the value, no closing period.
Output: rpm 7250
